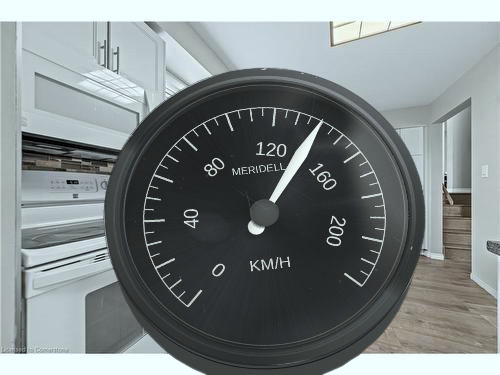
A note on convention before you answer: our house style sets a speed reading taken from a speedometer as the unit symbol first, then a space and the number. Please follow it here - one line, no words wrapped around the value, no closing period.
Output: km/h 140
